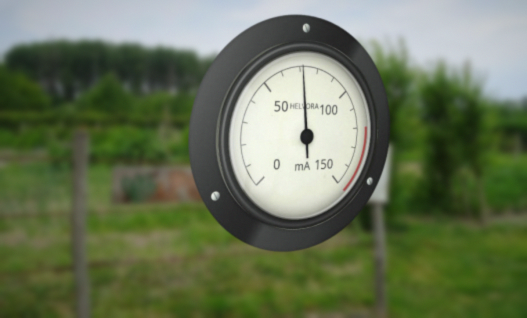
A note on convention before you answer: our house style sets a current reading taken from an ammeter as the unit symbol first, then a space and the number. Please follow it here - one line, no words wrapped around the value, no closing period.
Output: mA 70
